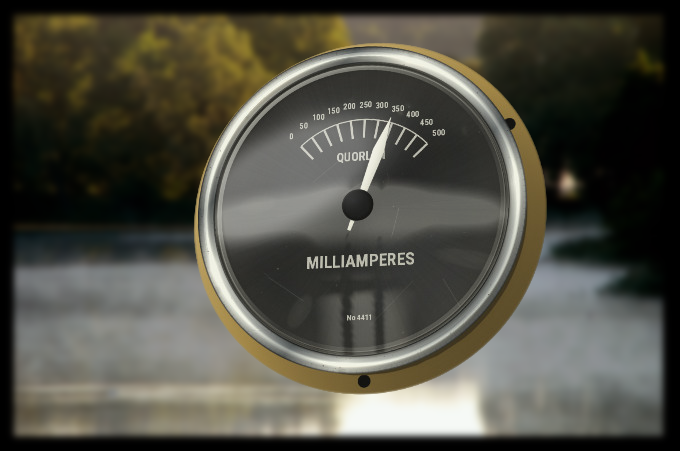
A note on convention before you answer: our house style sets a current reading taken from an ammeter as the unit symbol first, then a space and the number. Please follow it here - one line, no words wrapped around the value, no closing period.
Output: mA 350
